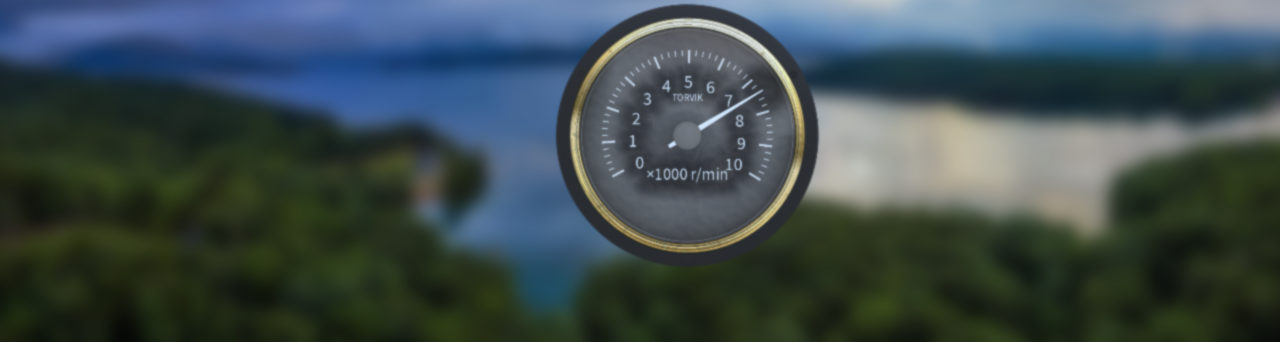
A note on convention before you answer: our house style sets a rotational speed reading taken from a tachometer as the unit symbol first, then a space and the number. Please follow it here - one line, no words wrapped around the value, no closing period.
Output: rpm 7400
